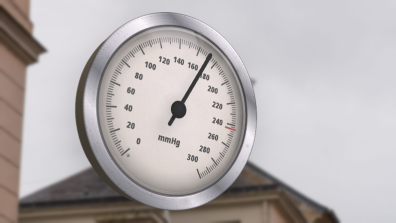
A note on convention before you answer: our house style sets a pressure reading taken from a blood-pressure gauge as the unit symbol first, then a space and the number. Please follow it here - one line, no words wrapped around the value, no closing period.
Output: mmHg 170
